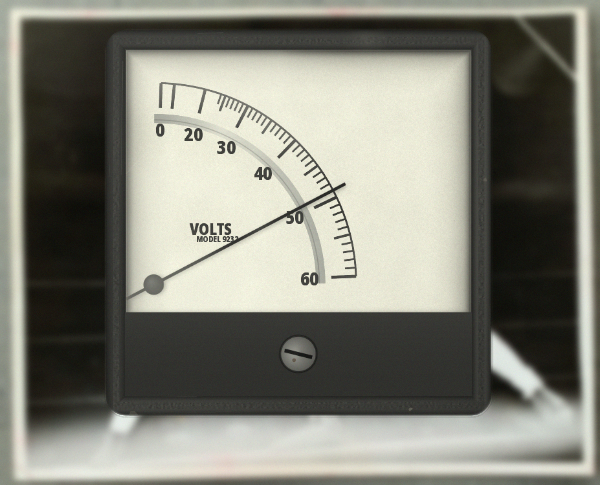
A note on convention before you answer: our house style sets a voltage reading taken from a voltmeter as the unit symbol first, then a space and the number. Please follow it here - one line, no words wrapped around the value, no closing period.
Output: V 49
